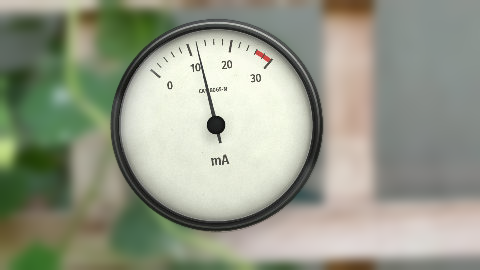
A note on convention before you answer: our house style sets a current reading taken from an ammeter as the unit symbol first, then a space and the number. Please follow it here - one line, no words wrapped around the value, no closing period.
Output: mA 12
